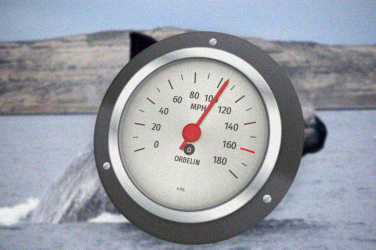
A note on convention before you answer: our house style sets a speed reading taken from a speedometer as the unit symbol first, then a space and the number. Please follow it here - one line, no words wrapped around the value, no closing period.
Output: mph 105
